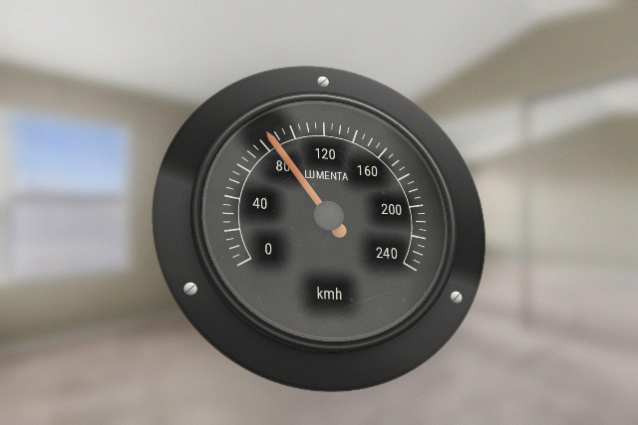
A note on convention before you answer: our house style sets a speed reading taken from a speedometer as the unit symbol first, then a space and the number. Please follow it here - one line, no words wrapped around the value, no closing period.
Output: km/h 85
